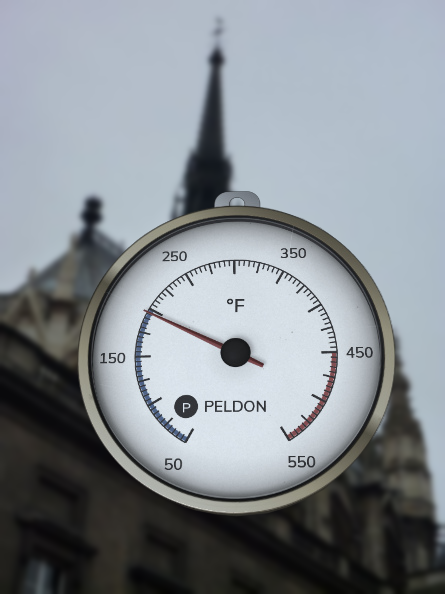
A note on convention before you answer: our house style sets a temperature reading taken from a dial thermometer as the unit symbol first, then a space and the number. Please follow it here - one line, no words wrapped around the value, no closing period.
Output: °F 195
